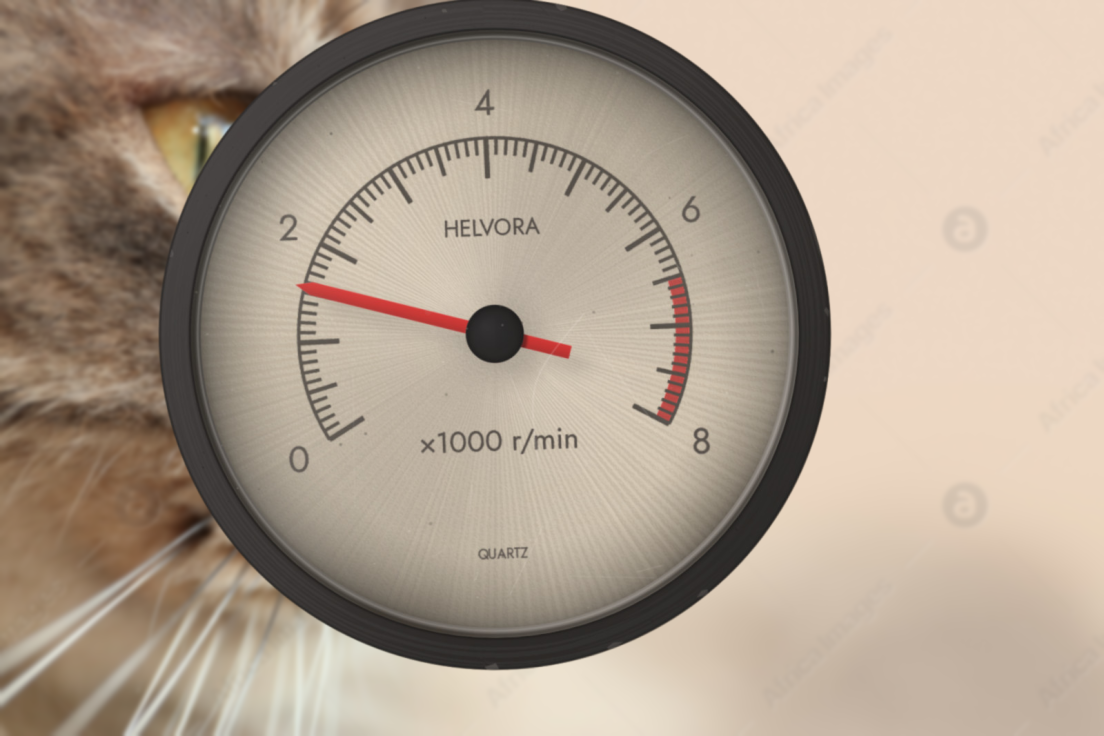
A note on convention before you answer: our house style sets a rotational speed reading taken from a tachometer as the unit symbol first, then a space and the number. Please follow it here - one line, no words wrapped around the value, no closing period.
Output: rpm 1550
